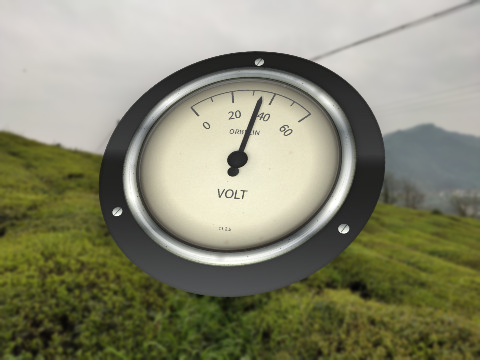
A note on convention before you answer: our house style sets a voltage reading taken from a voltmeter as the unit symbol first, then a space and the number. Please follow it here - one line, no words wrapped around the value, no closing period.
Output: V 35
